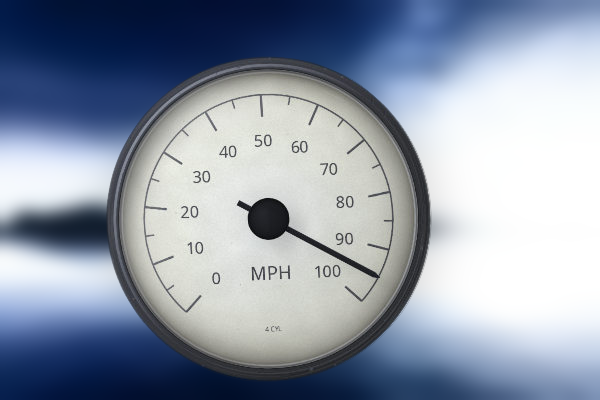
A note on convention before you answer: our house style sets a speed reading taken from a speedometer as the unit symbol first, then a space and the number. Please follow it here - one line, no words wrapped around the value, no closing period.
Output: mph 95
